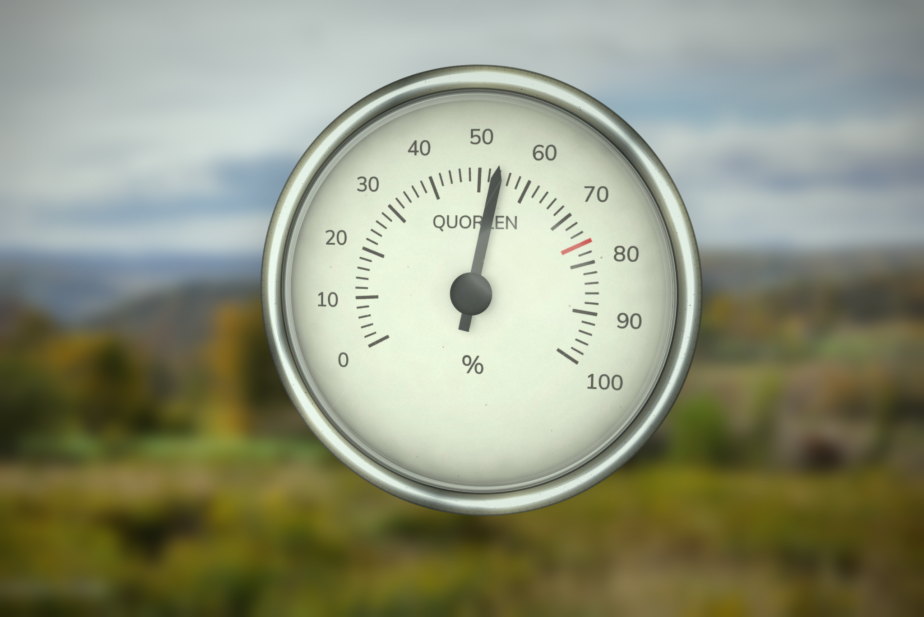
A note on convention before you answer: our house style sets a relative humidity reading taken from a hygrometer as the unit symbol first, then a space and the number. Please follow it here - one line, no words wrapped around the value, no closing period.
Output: % 54
